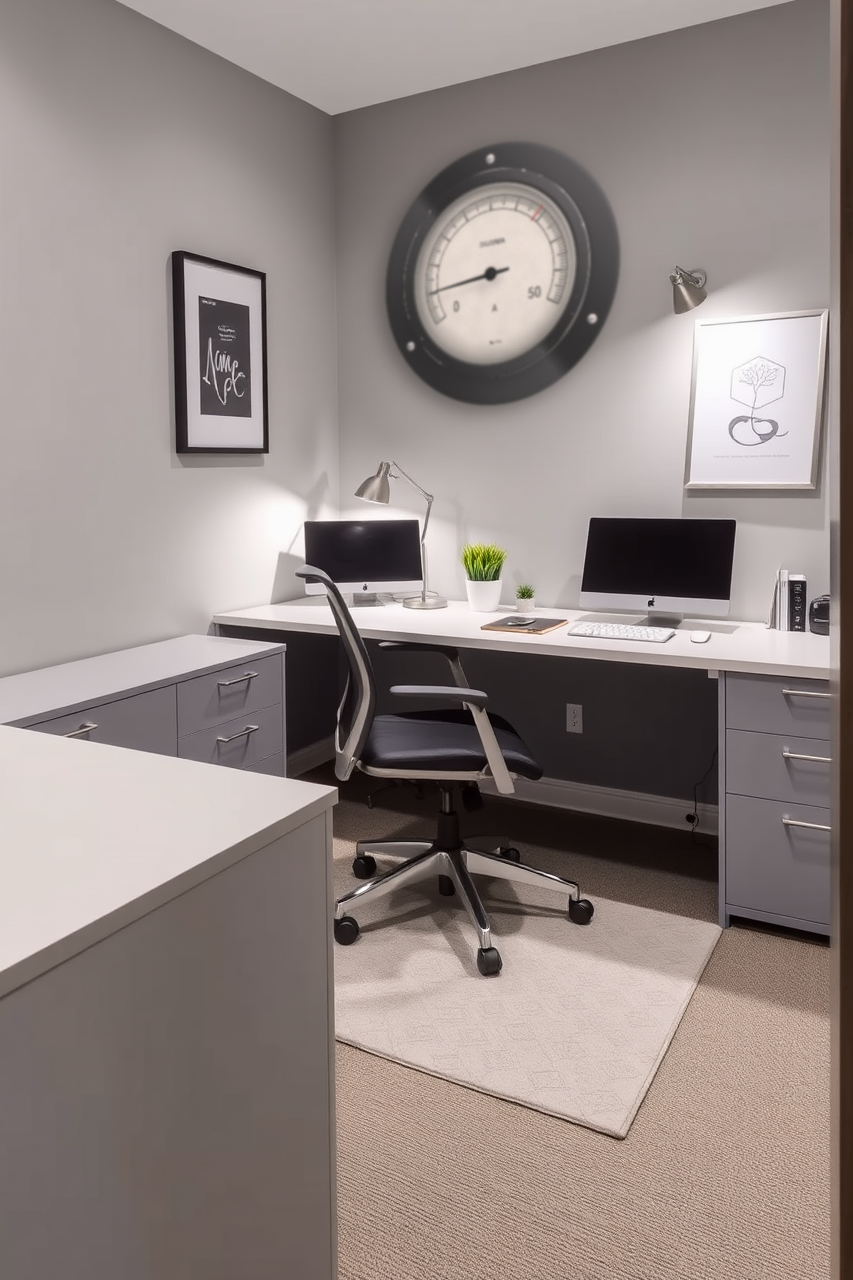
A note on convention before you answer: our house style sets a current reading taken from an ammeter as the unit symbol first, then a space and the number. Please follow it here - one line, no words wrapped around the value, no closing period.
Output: A 5
